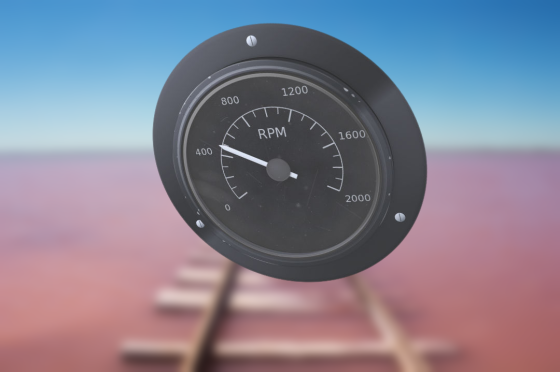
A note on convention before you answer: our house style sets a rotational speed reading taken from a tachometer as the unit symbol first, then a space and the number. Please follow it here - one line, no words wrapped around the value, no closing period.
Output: rpm 500
